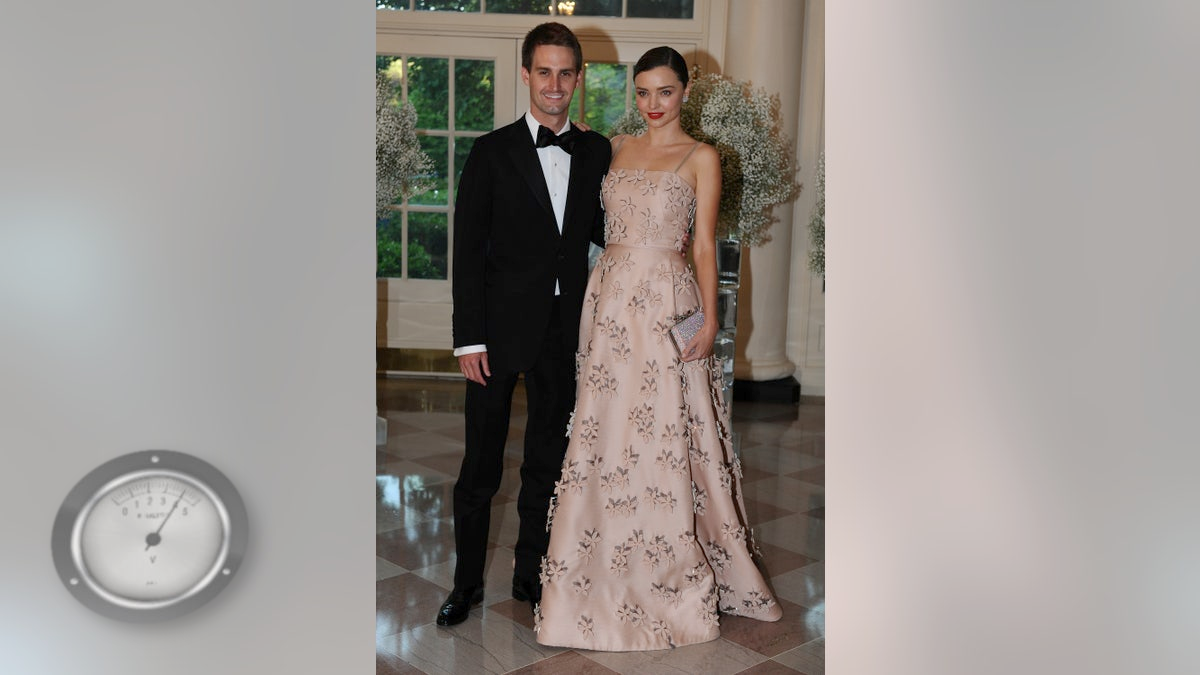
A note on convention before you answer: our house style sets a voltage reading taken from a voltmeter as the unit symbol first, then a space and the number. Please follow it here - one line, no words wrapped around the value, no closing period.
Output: V 4
